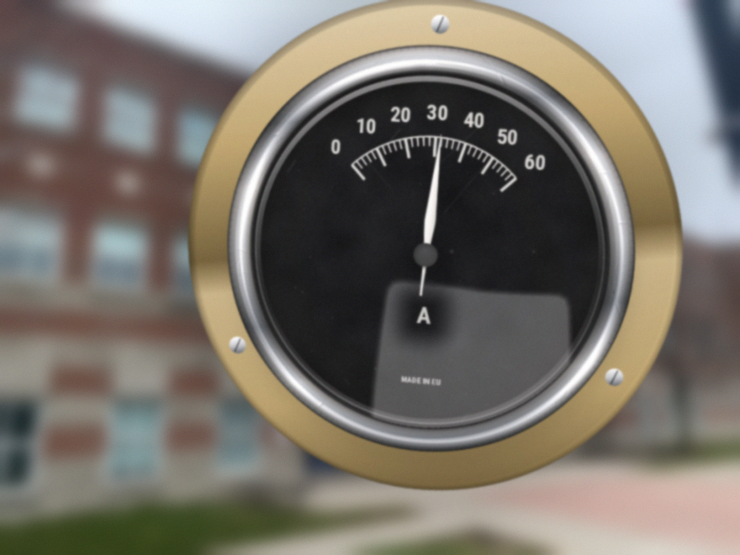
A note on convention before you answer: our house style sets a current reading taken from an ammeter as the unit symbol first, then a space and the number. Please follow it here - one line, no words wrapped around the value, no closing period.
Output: A 32
